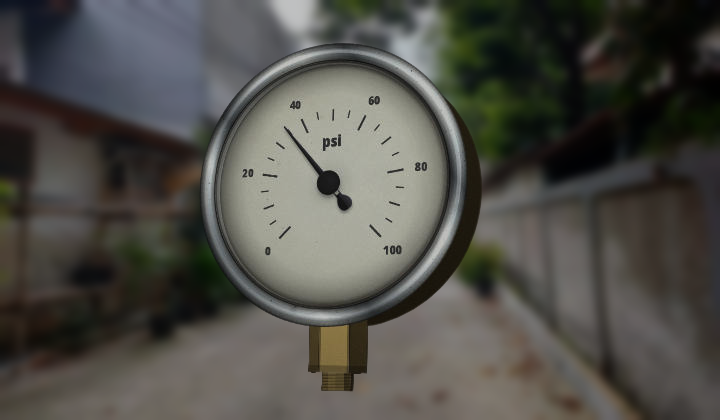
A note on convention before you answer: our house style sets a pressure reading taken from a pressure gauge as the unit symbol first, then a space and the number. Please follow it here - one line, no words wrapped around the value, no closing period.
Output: psi 35
